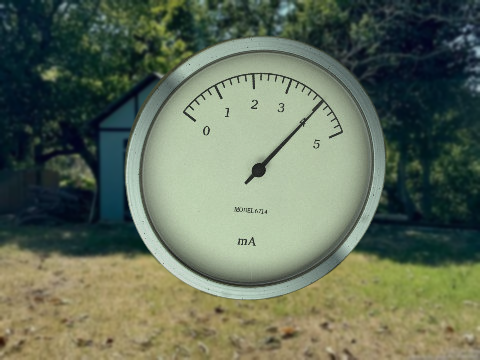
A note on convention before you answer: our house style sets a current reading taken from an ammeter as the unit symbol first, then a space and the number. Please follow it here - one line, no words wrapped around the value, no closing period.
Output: mA 4
